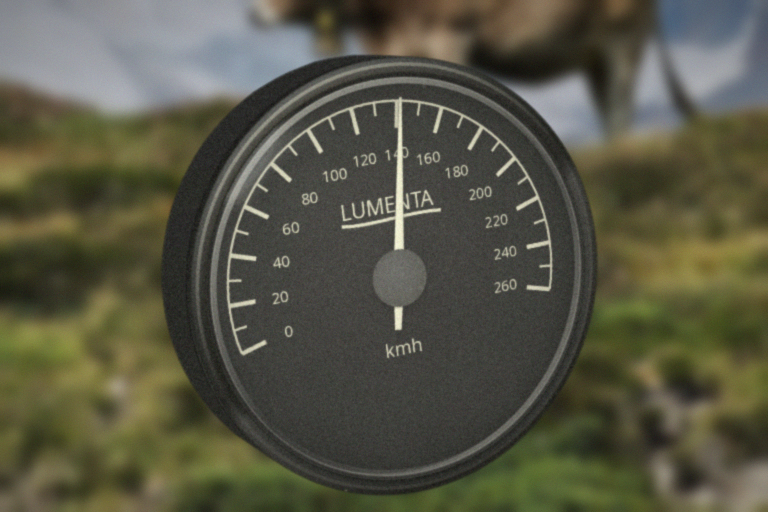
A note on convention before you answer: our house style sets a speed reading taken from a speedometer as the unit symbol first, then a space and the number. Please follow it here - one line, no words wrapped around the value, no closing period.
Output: km/h 140
